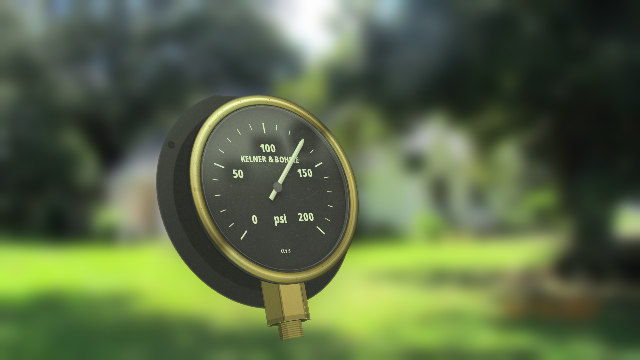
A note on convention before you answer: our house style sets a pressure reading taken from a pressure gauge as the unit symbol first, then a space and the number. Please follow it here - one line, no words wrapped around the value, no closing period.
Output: psi 130
